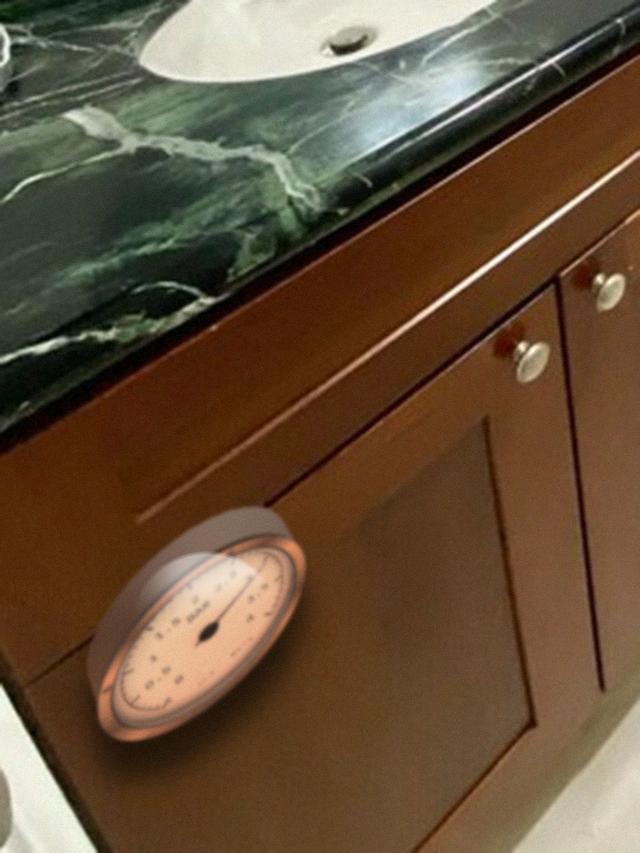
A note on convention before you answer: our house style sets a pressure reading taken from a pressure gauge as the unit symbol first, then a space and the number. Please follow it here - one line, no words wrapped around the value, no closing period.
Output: bar 3
